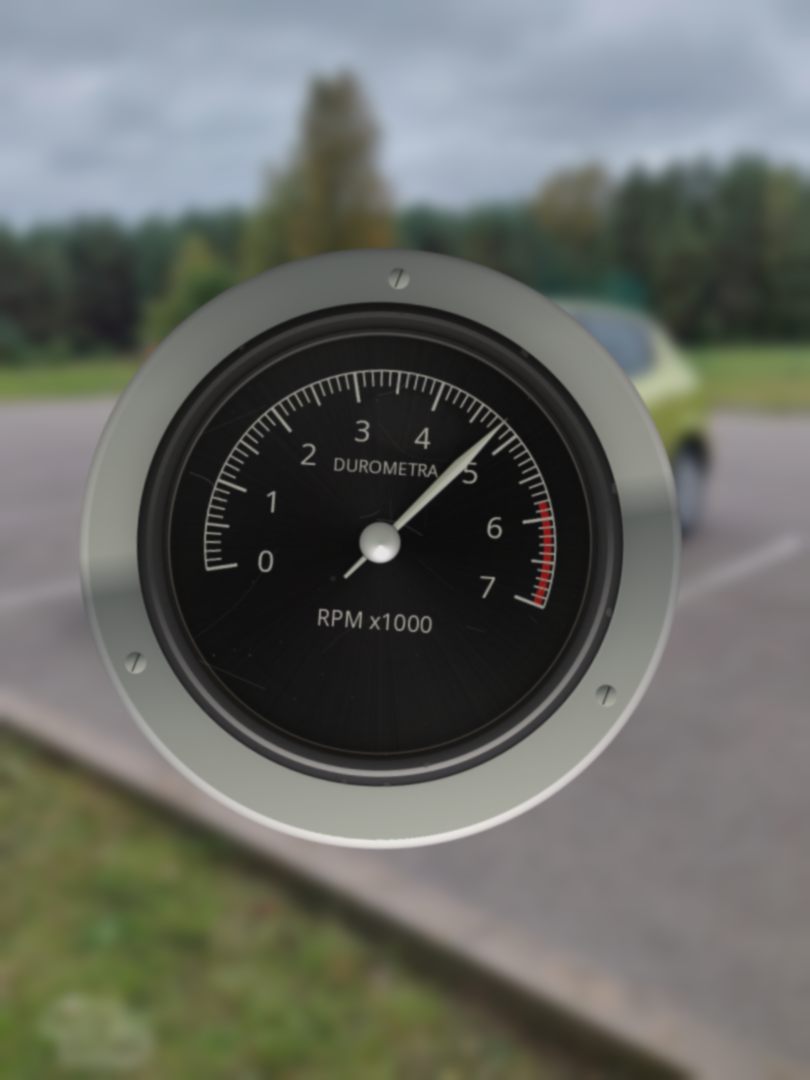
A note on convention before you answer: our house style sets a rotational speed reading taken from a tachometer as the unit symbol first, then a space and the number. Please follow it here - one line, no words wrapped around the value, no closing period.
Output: rpm 4800
